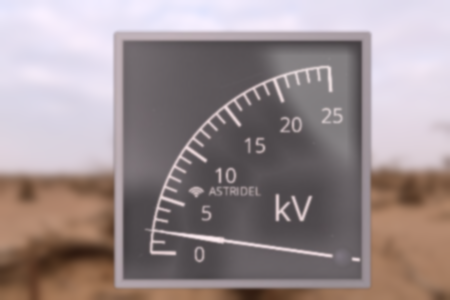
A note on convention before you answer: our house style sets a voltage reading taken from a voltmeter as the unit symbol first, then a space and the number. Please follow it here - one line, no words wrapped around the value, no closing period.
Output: kV 2
